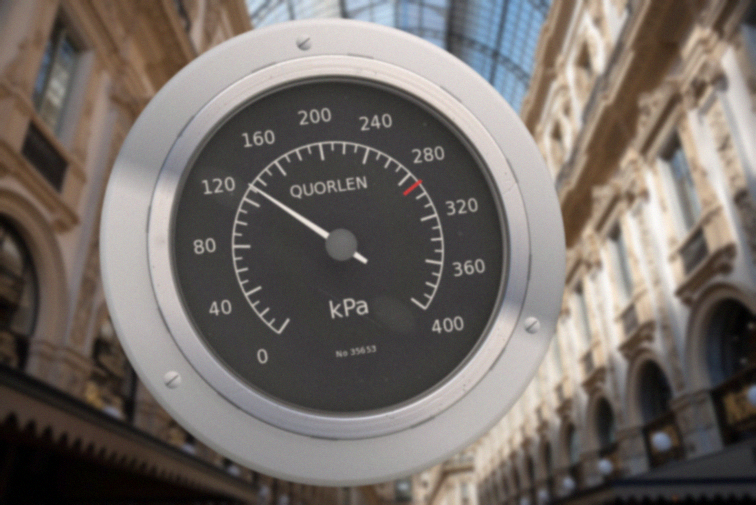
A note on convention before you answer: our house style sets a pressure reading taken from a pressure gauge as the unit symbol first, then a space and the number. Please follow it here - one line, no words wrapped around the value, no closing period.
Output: kPa 130
